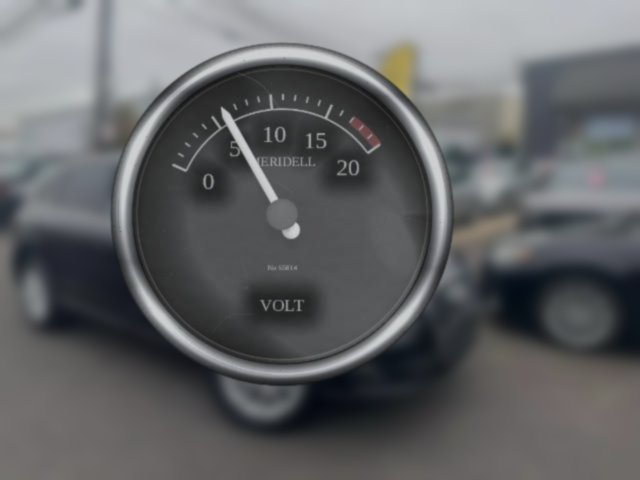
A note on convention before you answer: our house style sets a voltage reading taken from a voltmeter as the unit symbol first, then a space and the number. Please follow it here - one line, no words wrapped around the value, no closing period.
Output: V 6
